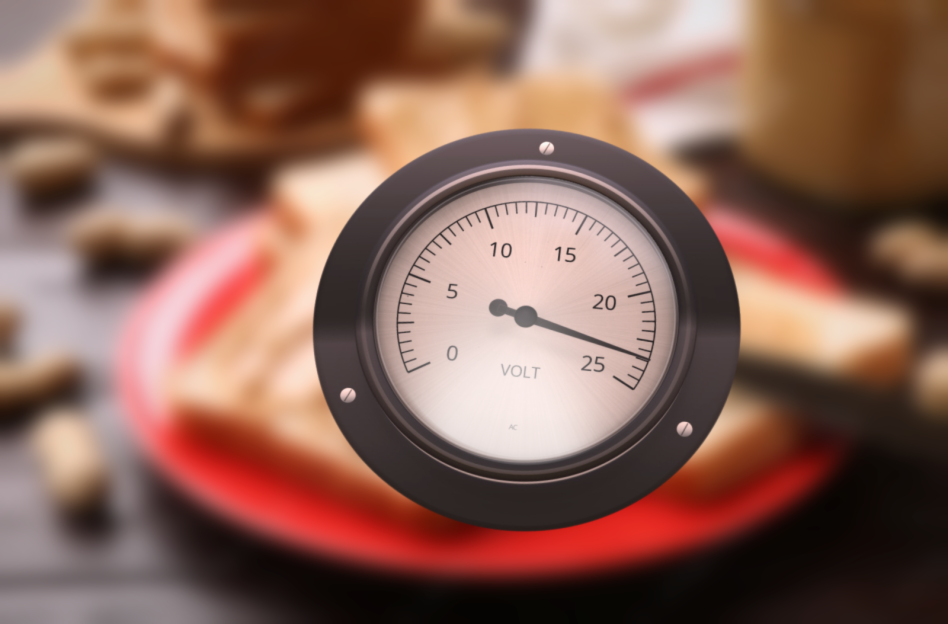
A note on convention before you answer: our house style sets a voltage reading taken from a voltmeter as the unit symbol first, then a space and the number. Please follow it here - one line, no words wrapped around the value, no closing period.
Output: V 23.5
